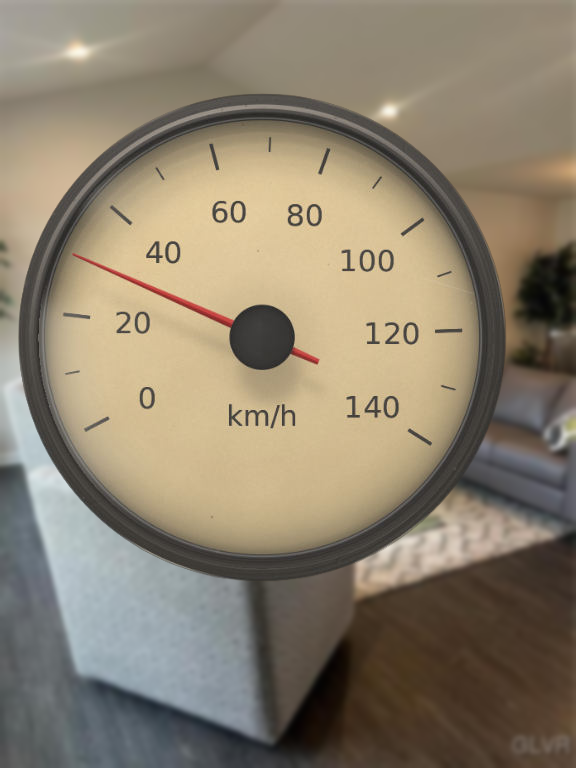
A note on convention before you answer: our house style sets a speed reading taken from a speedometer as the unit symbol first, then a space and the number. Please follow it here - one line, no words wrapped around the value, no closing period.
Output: km/h 30
